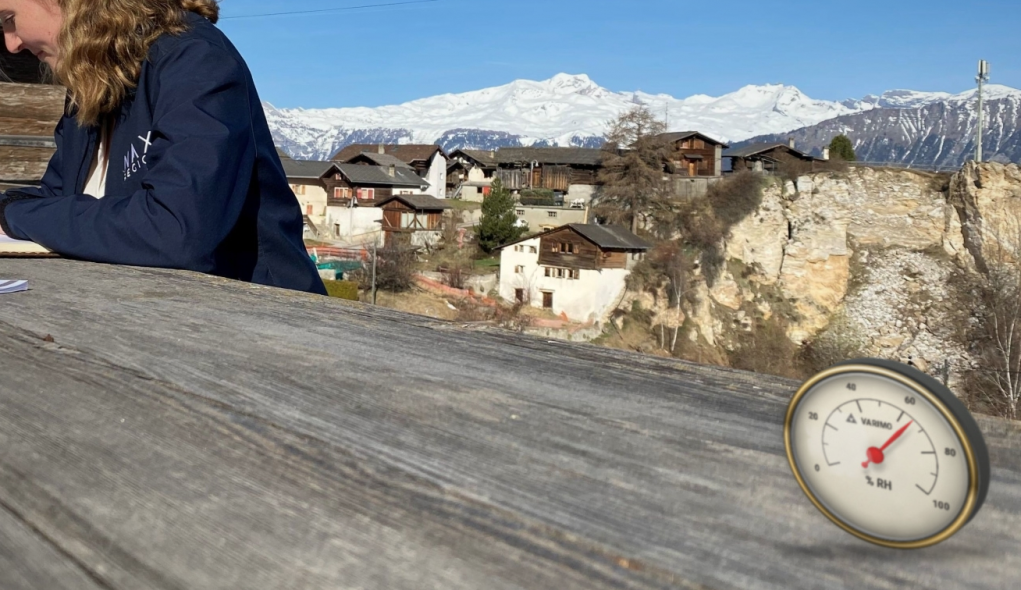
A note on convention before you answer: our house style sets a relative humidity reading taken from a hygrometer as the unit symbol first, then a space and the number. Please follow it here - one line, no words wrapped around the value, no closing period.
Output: % 65
